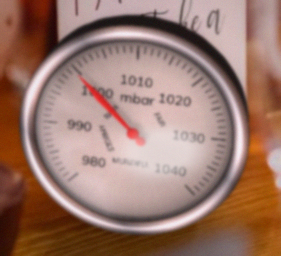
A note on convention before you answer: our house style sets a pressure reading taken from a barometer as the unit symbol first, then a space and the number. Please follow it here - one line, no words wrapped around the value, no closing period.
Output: mbar 1000
